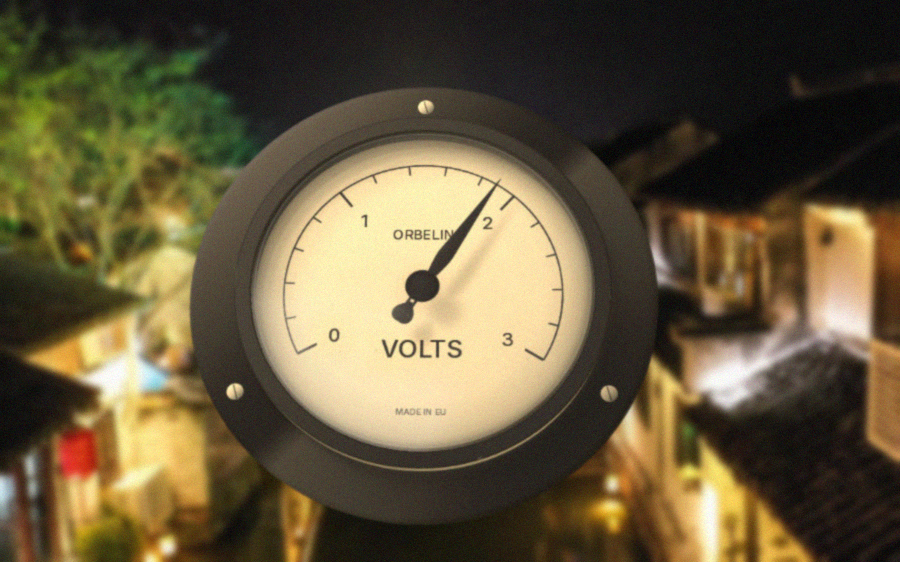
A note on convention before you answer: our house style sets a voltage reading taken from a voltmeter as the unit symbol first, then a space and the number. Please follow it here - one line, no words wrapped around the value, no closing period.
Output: V 1.9
